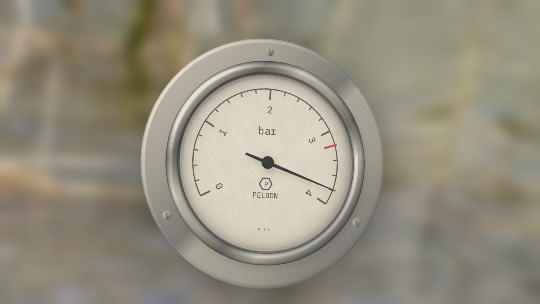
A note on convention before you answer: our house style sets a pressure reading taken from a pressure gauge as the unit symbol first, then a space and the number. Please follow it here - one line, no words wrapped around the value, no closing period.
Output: bar 3.8
